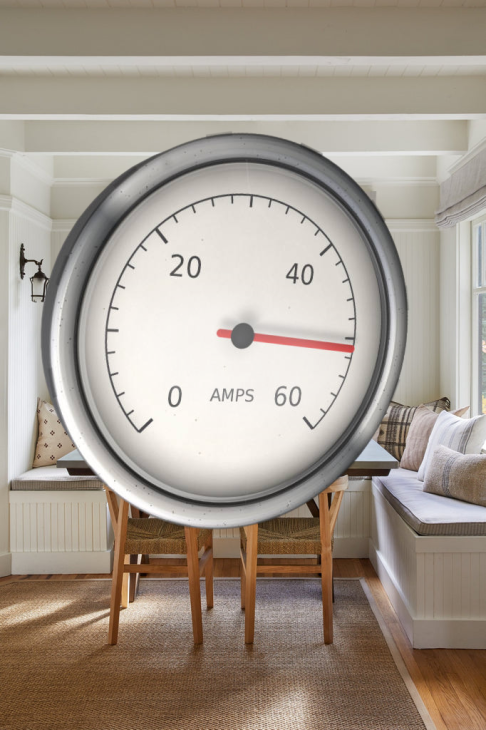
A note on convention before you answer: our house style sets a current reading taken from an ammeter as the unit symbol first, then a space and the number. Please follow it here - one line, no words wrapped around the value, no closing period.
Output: A 51
